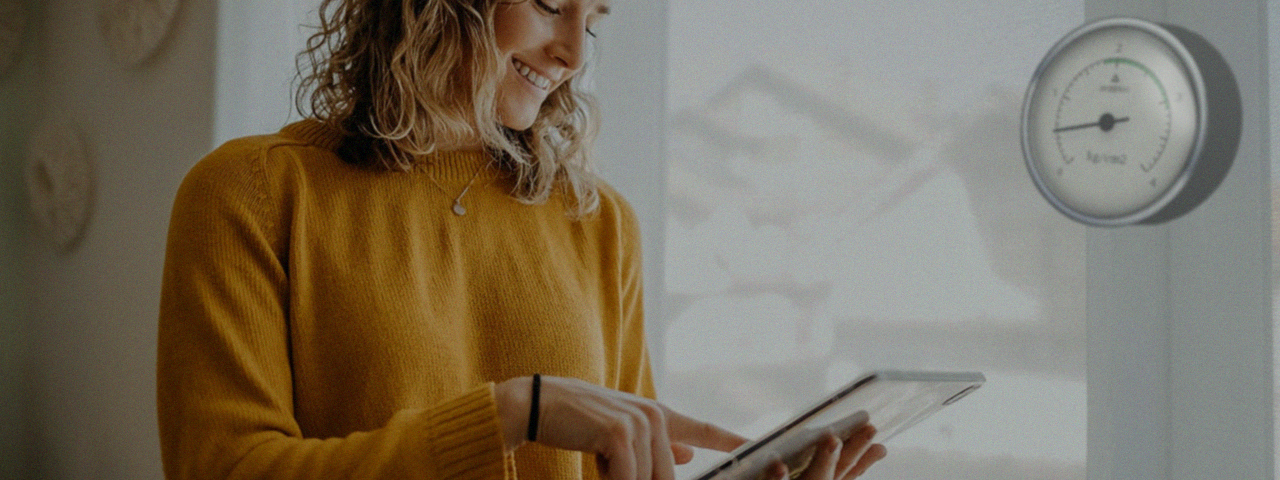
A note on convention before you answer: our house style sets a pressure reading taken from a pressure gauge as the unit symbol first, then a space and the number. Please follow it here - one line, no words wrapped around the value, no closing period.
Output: kg/cm² 0.5
